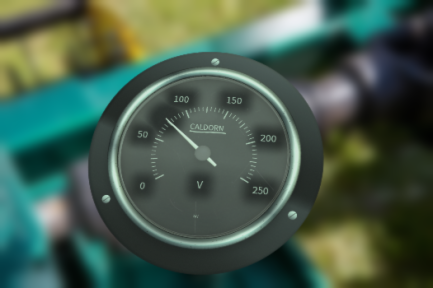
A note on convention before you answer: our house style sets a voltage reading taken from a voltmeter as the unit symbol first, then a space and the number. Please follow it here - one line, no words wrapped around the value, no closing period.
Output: V 75
